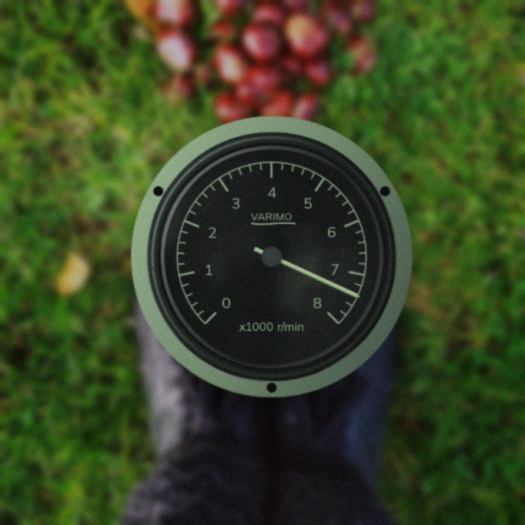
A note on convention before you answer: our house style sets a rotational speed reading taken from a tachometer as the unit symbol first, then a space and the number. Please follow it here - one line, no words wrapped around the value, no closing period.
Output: rpm 7400
